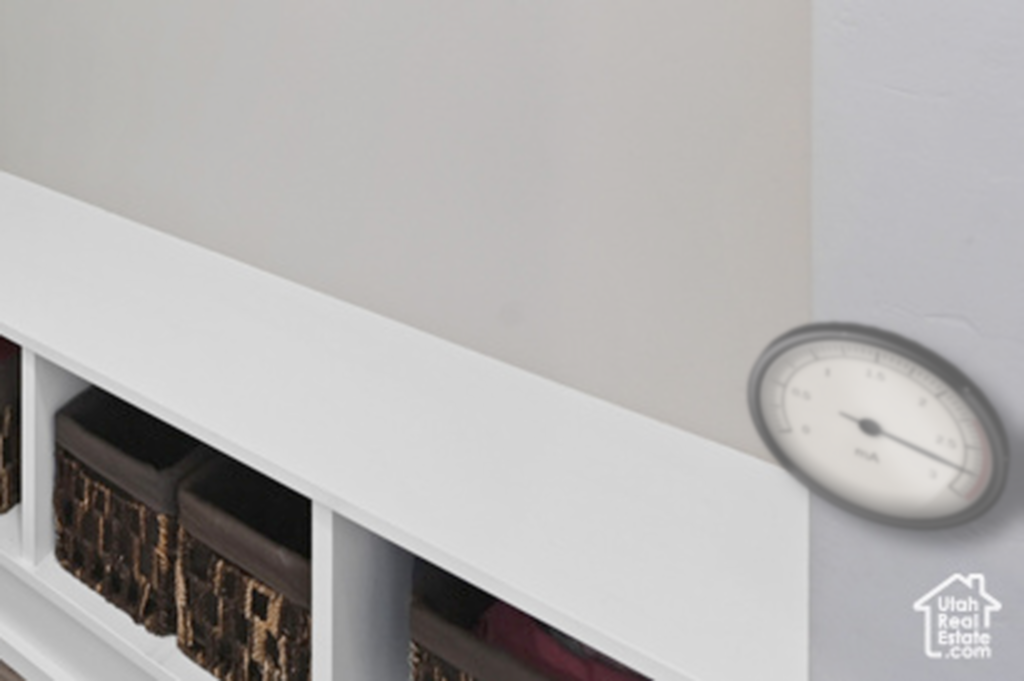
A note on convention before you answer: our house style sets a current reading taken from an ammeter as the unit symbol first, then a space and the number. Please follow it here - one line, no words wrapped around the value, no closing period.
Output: mA 2.75
